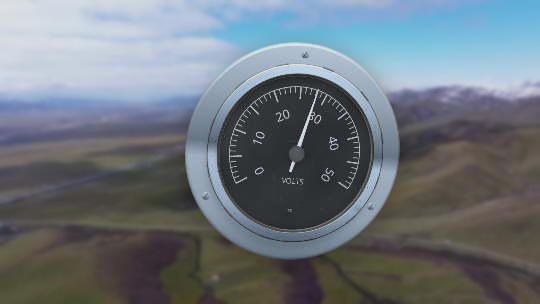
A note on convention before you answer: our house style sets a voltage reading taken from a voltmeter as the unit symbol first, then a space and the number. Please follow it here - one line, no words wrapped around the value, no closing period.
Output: V 28
